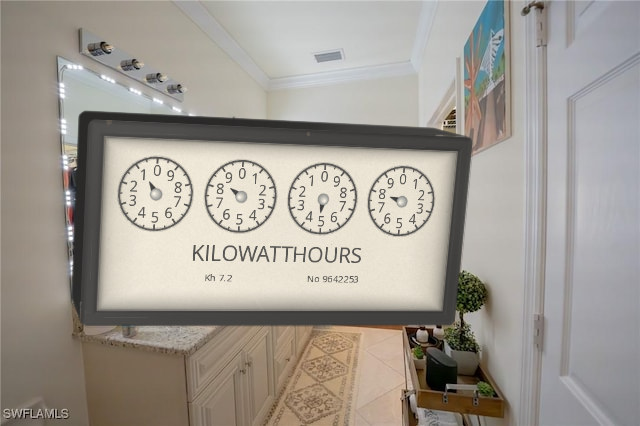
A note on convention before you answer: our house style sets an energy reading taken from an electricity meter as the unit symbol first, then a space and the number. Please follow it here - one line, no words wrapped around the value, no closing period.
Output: kWh 848
